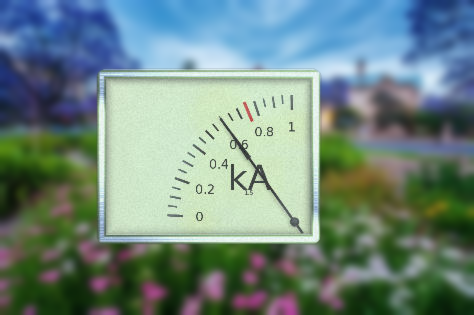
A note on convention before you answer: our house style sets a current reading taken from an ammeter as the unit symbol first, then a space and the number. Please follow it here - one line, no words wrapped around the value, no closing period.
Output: kA 0.6
